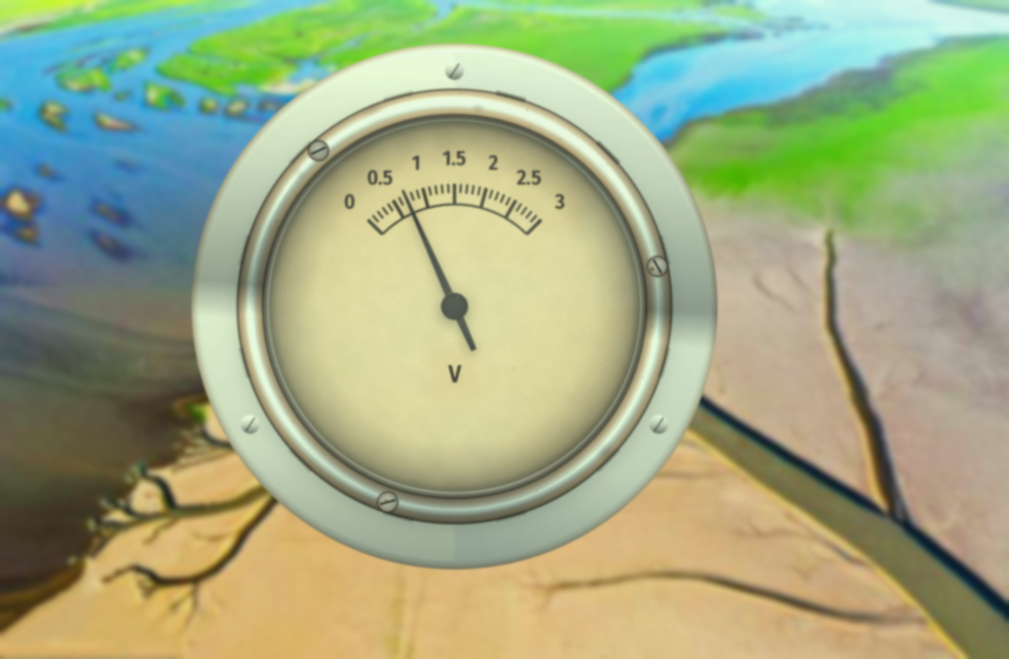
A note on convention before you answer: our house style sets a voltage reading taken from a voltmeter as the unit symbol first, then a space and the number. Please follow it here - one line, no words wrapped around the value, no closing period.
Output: V 0.7
